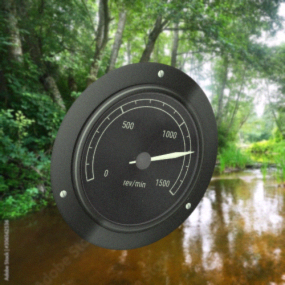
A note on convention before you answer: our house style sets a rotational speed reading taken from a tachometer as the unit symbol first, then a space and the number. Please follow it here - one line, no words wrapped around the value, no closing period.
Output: rpm 1200
